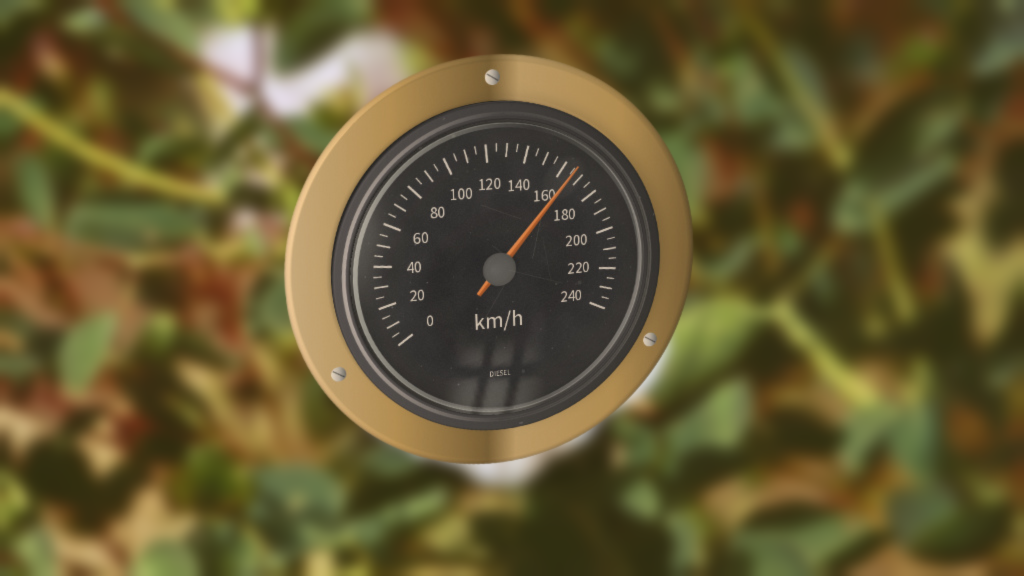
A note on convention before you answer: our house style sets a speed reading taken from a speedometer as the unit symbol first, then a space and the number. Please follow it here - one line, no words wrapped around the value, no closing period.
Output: km/h 165
